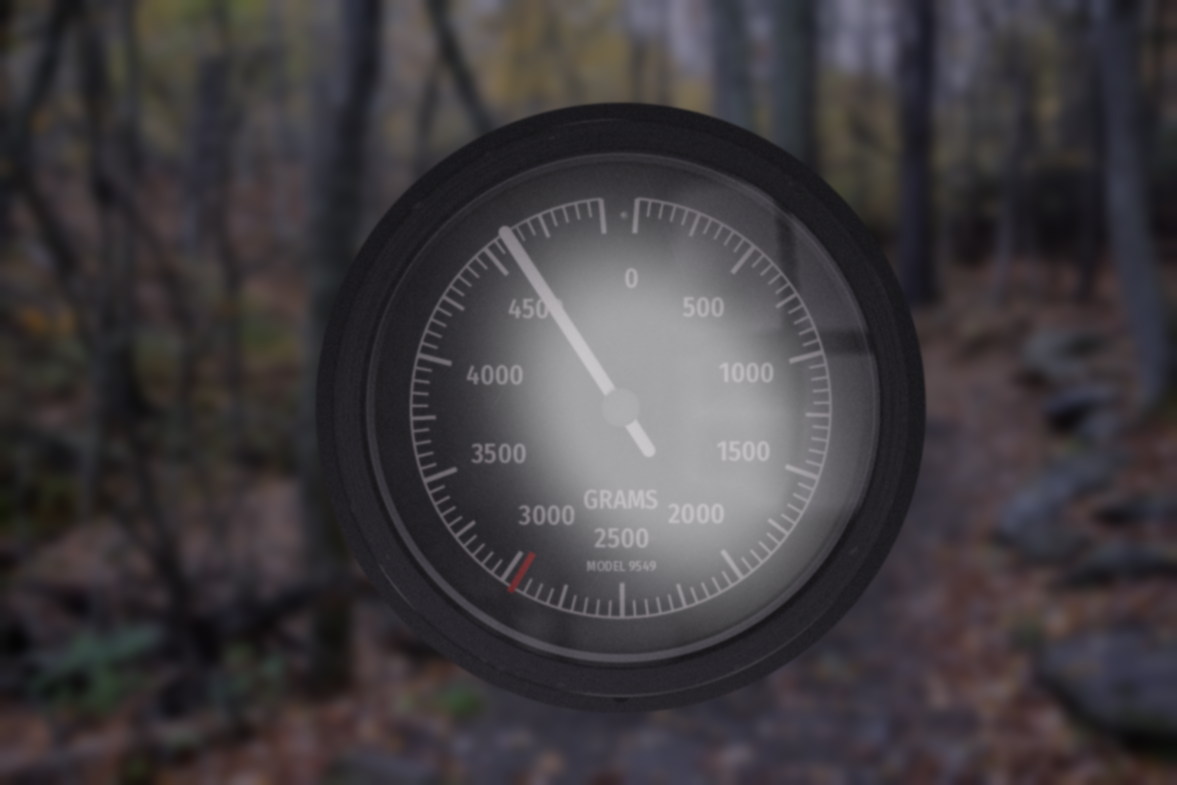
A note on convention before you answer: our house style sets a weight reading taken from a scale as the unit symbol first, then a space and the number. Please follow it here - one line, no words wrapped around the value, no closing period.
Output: g 4600
